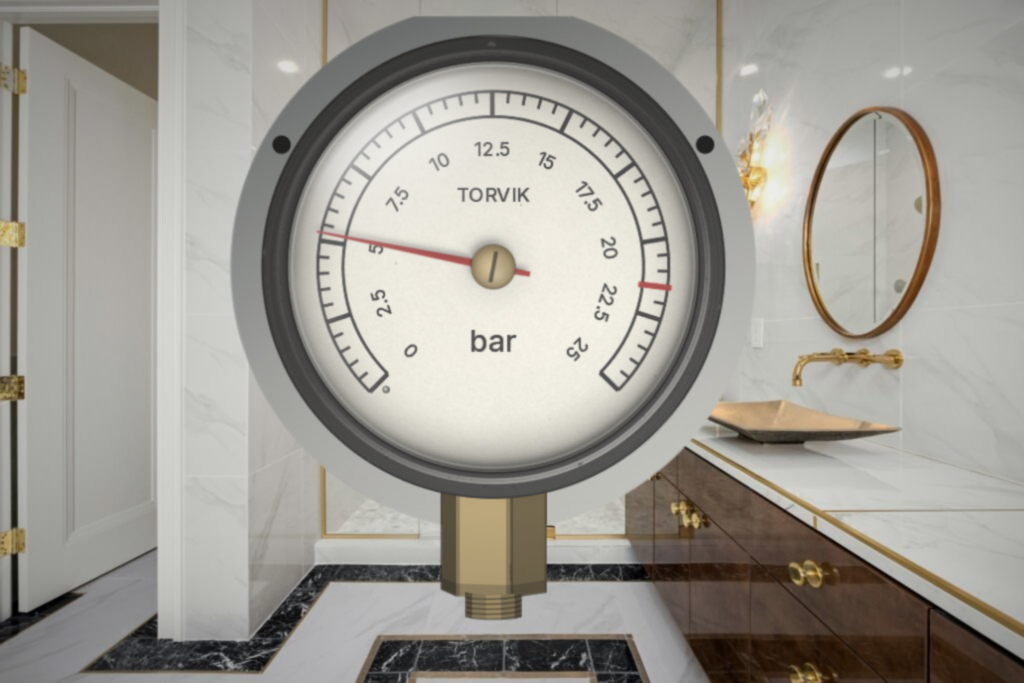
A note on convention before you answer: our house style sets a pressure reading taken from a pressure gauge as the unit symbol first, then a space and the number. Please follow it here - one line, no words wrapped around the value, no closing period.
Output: bar 5.25
